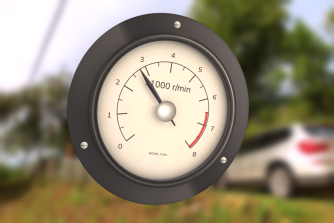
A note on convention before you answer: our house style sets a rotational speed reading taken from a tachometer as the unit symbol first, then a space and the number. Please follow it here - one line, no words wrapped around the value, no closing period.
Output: rpm 2750
